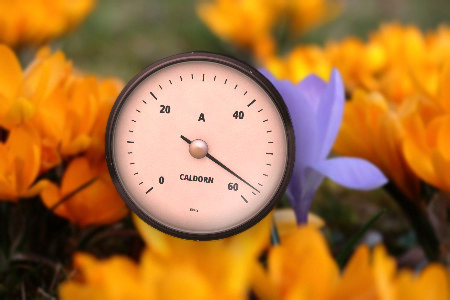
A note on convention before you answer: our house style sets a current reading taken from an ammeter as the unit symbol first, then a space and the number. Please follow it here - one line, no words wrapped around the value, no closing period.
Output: A 57
